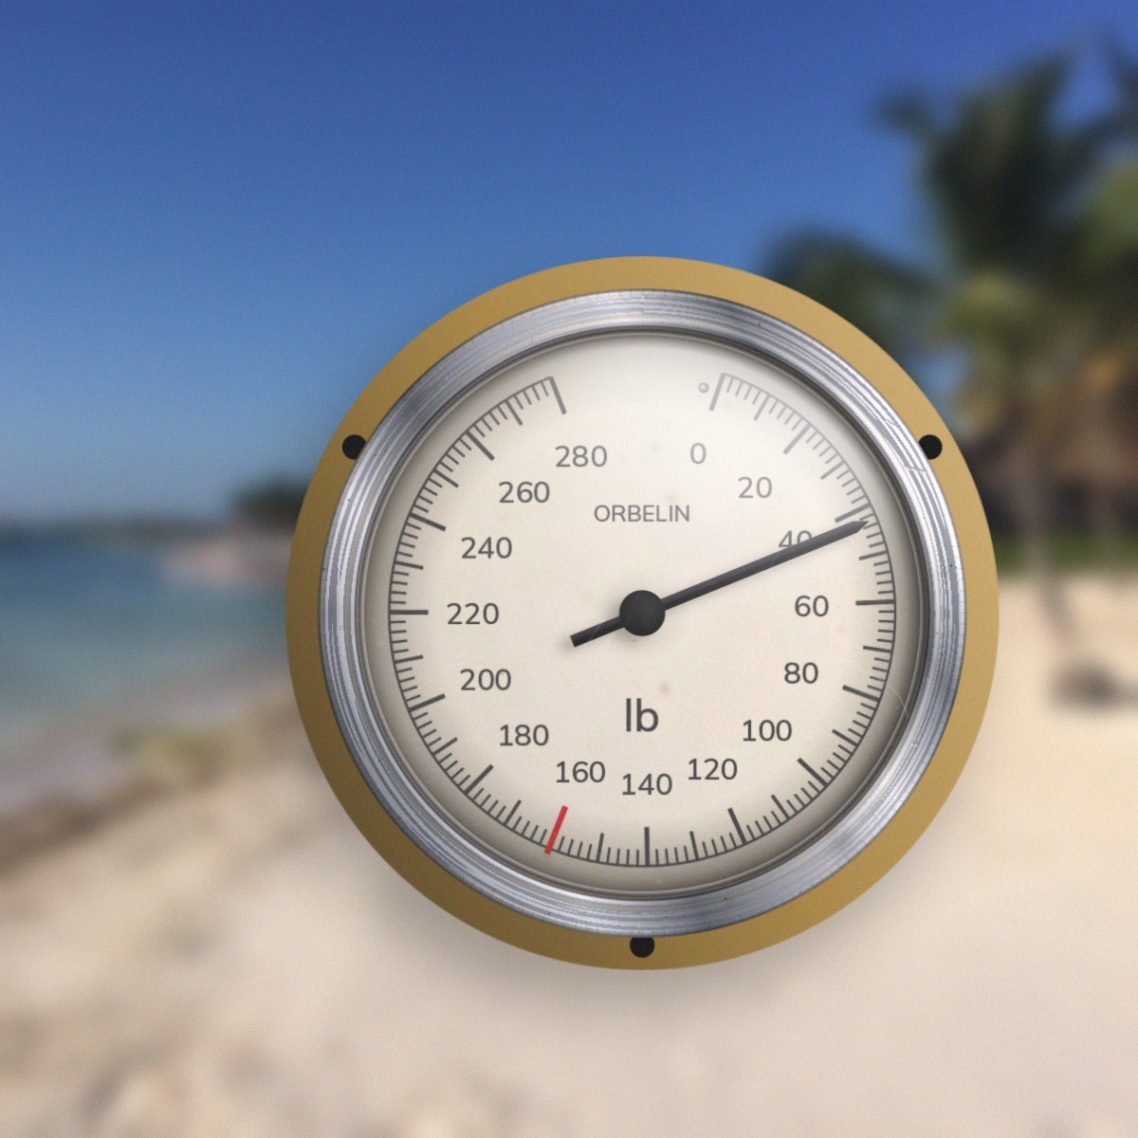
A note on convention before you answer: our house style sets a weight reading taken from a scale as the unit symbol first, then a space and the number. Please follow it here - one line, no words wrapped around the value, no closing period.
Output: lb 43
